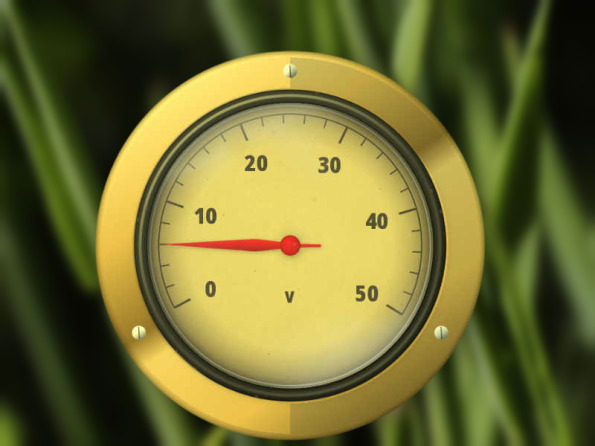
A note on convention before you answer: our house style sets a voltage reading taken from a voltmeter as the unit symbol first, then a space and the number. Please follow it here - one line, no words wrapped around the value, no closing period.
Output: V 6
